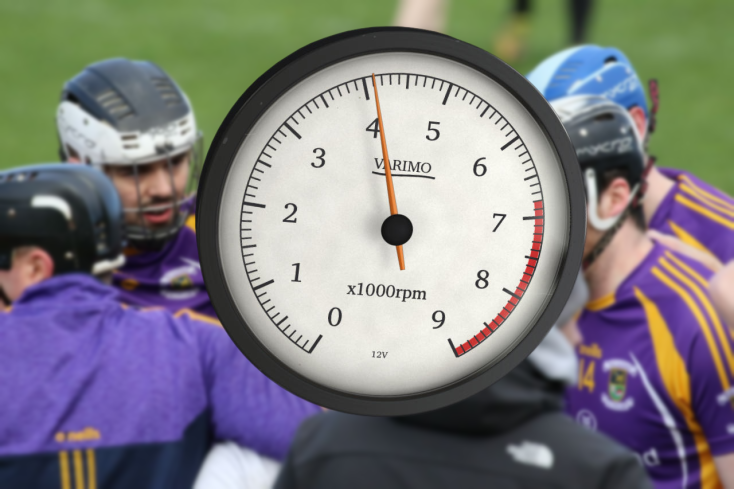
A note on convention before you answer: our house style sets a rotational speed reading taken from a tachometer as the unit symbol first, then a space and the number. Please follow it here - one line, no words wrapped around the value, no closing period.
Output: rpm 4100
